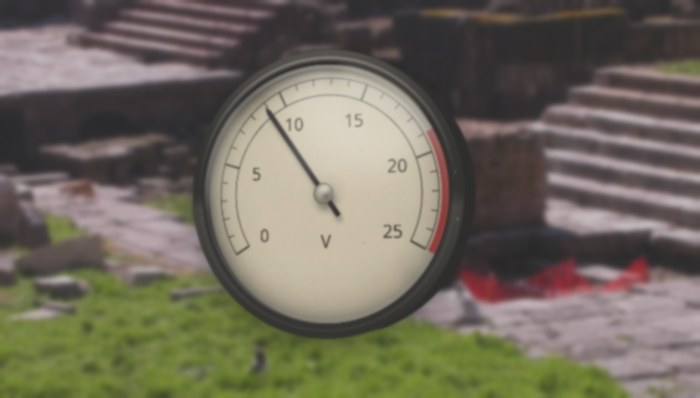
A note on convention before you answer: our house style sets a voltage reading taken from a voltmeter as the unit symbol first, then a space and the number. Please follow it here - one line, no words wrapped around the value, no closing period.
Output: V 9
